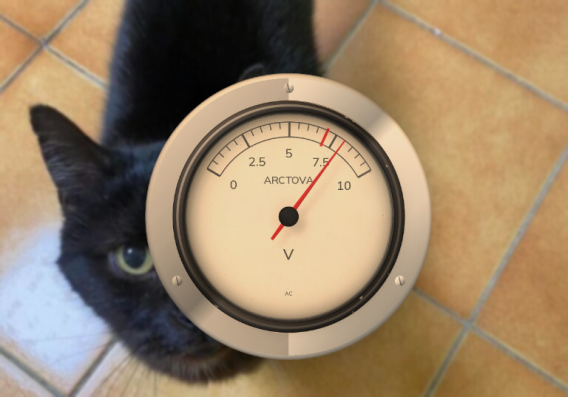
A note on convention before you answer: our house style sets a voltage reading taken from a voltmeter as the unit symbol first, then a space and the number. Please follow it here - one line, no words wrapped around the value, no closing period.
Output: V 8
